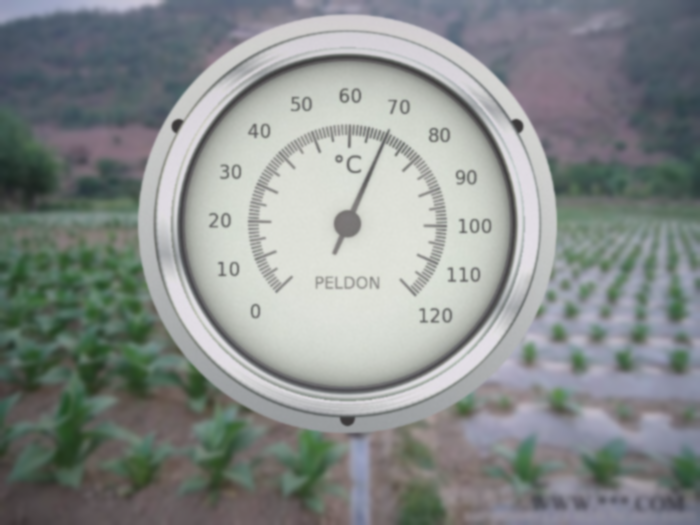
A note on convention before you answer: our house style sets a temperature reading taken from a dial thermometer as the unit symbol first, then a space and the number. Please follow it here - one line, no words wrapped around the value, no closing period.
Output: °C 70
